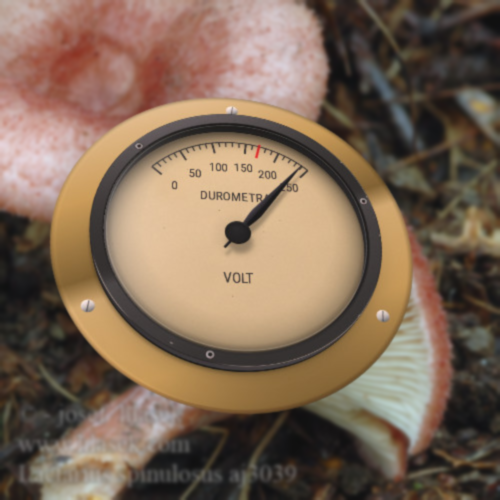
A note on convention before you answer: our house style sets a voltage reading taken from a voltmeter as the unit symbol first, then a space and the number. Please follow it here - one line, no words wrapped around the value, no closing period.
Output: V 240
